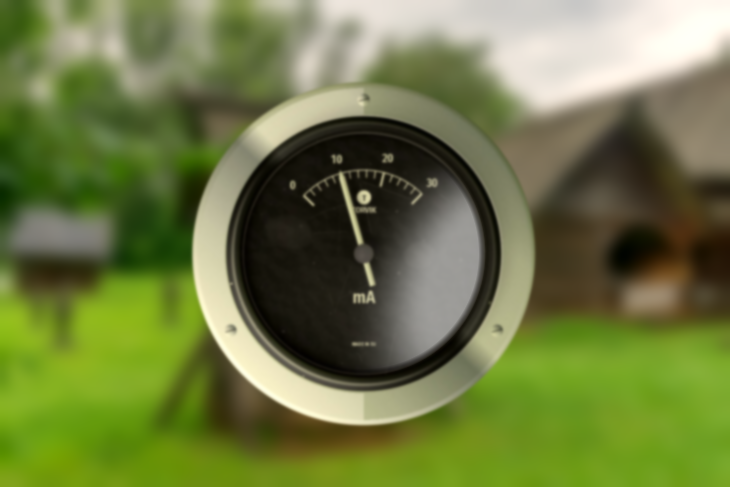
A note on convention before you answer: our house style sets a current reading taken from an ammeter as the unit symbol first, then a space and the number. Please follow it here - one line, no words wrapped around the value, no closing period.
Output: mA 10
